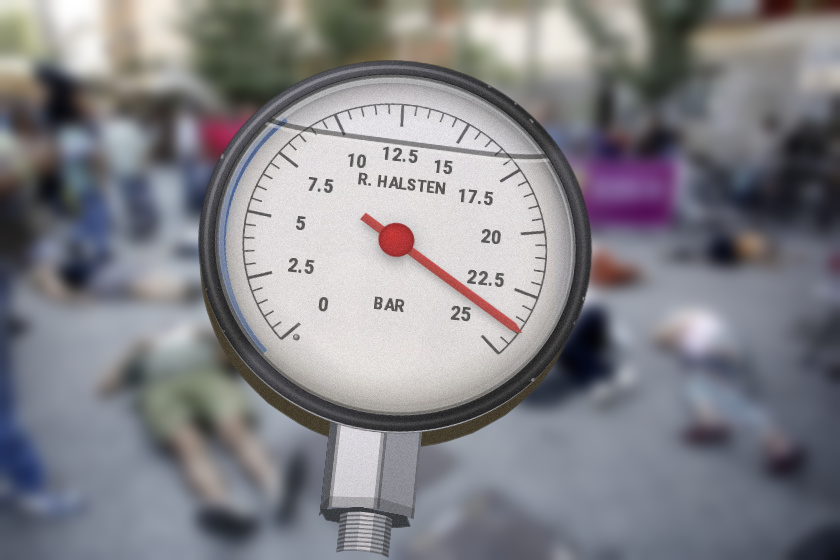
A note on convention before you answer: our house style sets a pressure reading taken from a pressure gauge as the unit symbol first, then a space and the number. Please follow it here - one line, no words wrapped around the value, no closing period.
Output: bar 24
